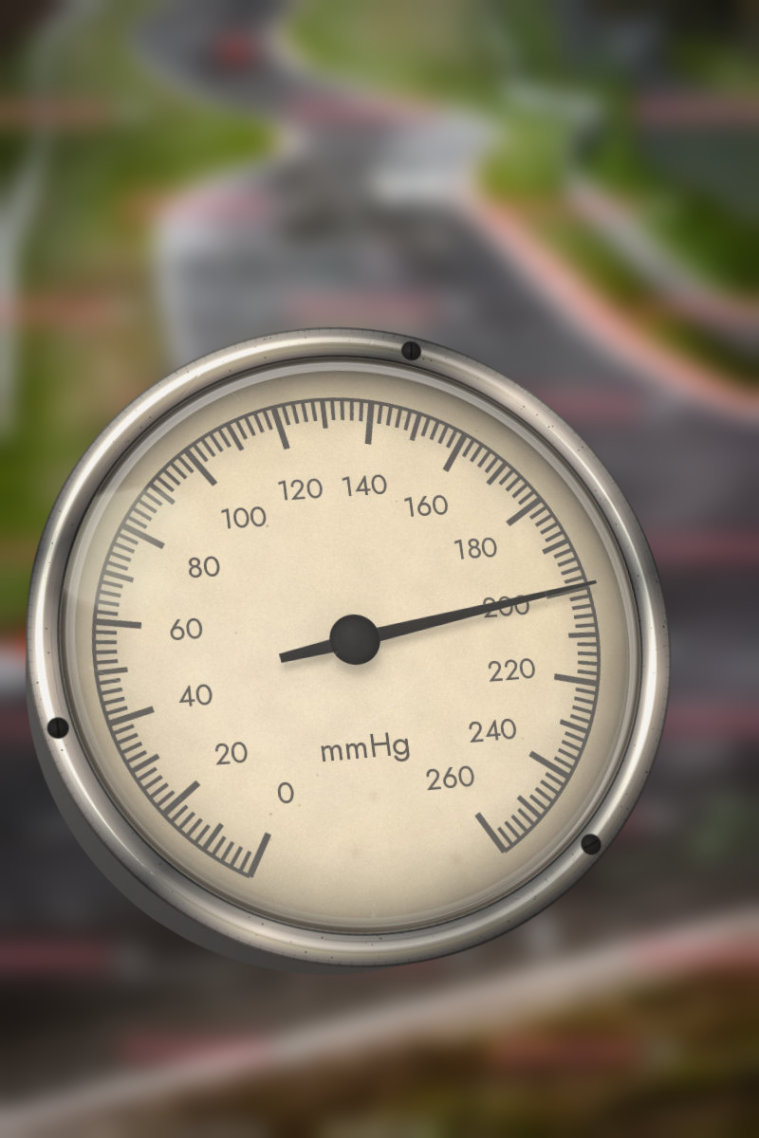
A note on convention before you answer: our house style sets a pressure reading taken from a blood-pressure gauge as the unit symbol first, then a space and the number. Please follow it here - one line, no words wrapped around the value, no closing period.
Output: mmHg 200
